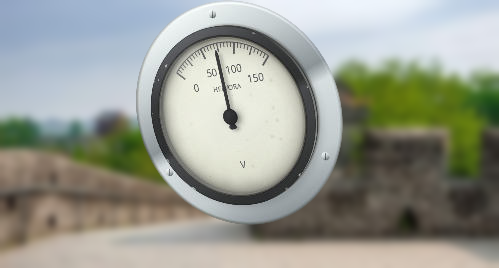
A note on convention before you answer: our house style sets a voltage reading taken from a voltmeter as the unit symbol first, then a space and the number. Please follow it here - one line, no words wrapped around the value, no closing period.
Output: V 75
